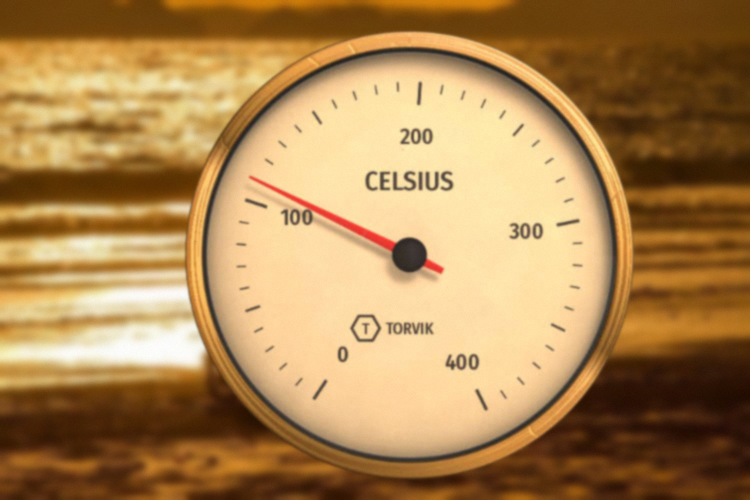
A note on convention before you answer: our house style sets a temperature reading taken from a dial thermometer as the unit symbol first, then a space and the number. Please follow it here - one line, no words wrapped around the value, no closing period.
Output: °C 110
